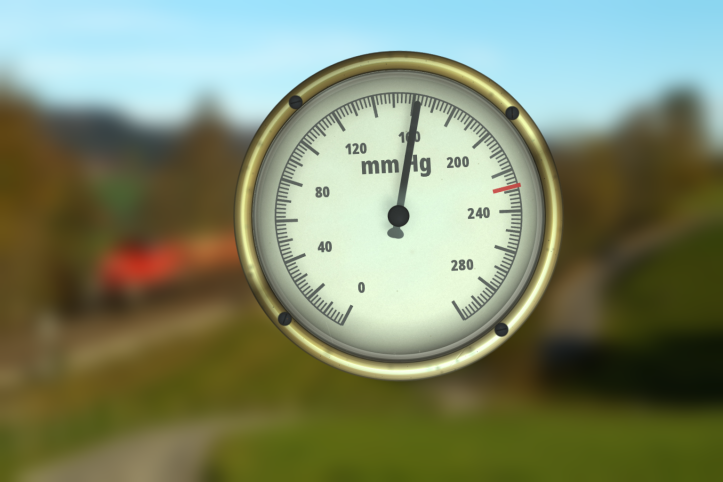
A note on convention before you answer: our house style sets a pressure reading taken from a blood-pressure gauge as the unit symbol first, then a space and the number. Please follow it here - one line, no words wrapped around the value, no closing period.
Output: mmHg 162
